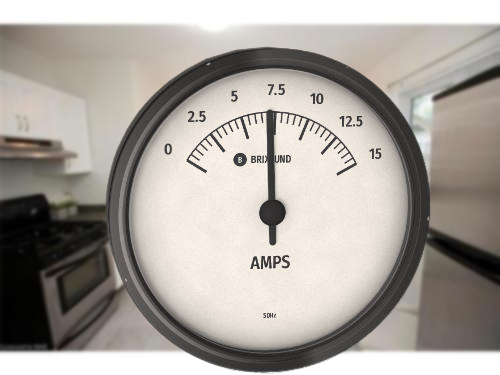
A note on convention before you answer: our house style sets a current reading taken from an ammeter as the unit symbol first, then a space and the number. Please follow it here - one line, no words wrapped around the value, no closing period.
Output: A 7
